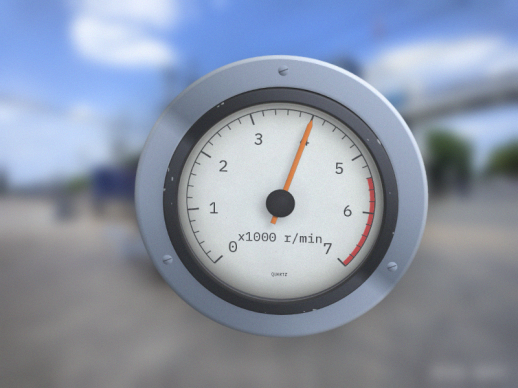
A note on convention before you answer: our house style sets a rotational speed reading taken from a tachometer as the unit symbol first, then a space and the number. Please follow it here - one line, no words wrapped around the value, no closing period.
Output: rpm 4000
